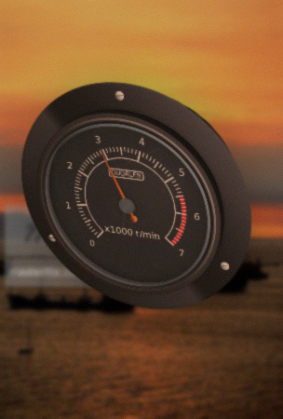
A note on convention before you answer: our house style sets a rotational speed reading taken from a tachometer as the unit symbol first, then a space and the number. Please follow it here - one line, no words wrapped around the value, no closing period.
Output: rpm 3000
